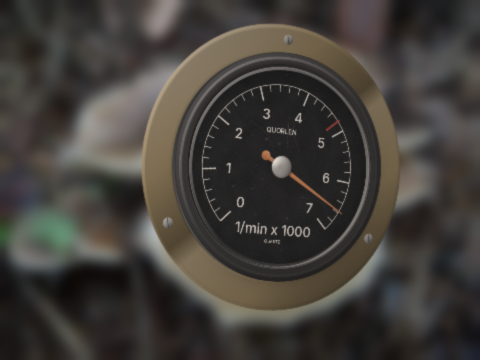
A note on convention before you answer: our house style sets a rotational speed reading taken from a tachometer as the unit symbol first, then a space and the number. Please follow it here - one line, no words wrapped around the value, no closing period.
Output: rpm 6600
